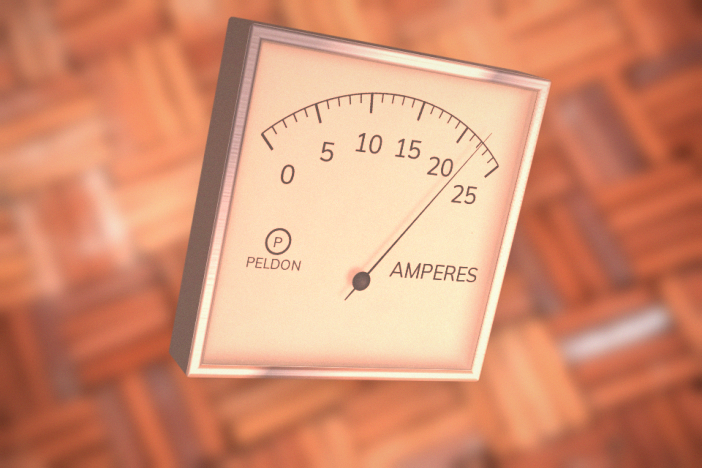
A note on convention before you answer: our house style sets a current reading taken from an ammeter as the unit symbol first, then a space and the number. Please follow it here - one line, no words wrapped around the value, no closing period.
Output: A 22
